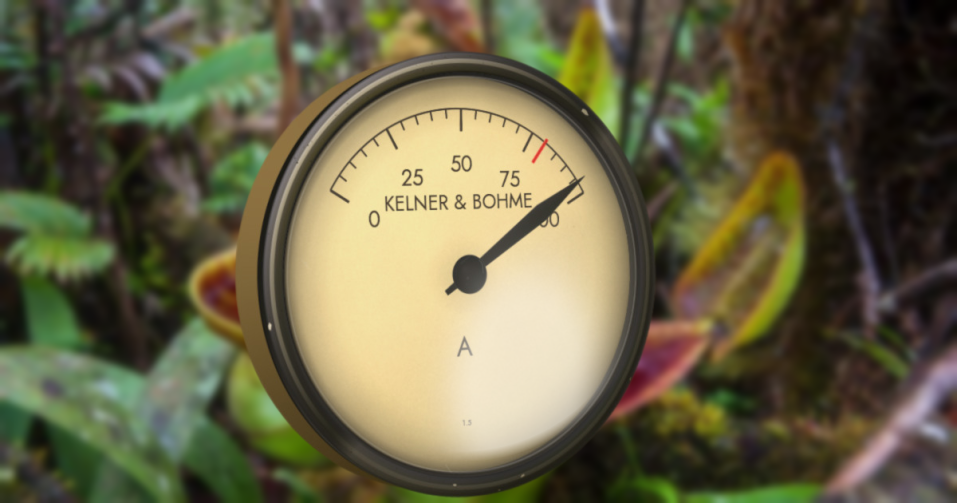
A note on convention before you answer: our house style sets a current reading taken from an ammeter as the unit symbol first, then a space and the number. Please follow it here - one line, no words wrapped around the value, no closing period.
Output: A 95
